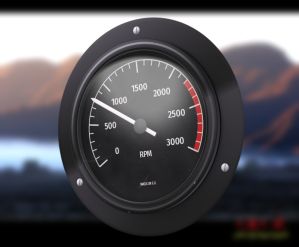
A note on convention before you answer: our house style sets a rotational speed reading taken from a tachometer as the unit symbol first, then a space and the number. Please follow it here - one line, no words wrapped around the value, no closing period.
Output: rpm 800
